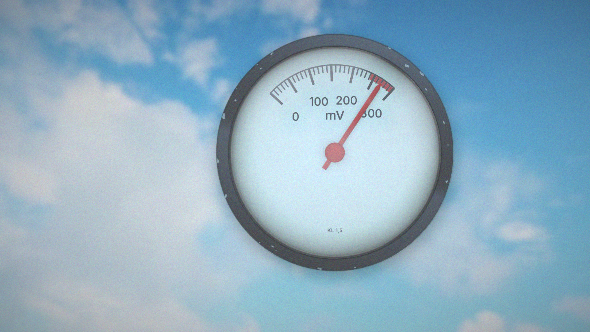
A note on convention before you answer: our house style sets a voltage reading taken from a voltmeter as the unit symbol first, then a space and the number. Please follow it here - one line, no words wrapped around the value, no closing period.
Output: mV 270
